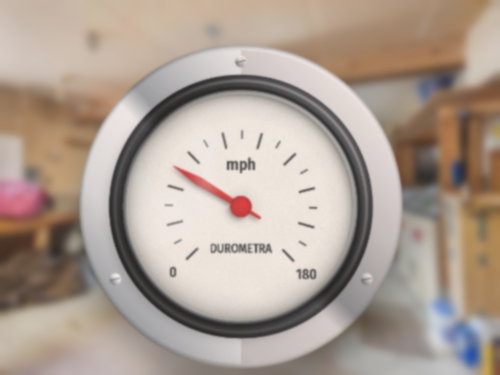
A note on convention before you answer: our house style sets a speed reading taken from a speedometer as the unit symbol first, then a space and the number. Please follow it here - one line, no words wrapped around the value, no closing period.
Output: mph 50
